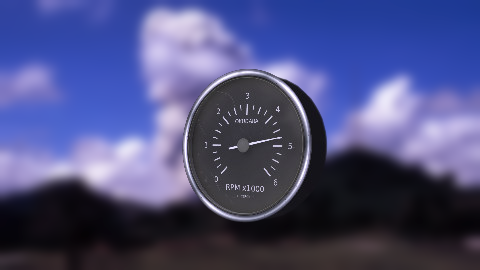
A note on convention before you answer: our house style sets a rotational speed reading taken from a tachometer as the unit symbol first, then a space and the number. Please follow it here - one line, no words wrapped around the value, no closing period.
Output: rpm 4750
